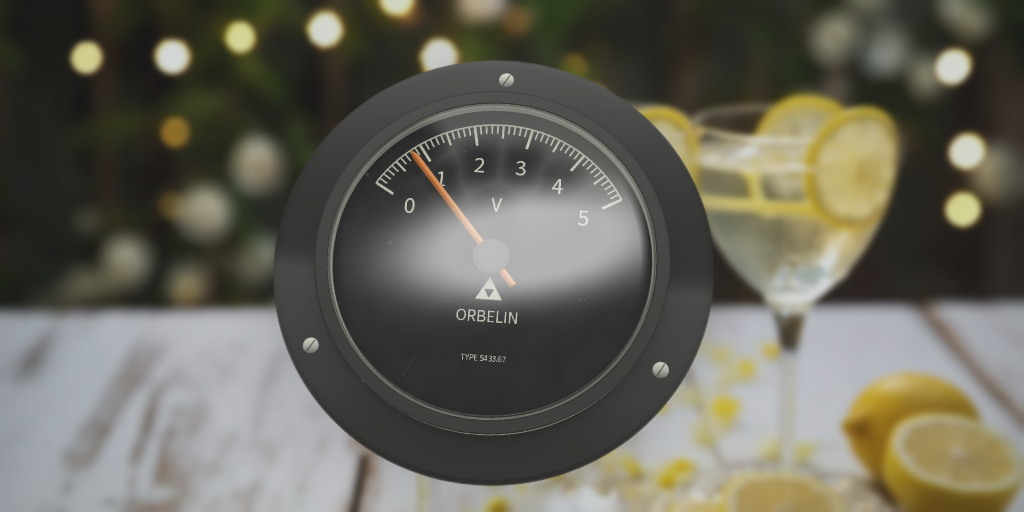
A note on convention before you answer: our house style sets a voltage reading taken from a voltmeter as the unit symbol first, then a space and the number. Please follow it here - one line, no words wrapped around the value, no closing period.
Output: V 0.8
